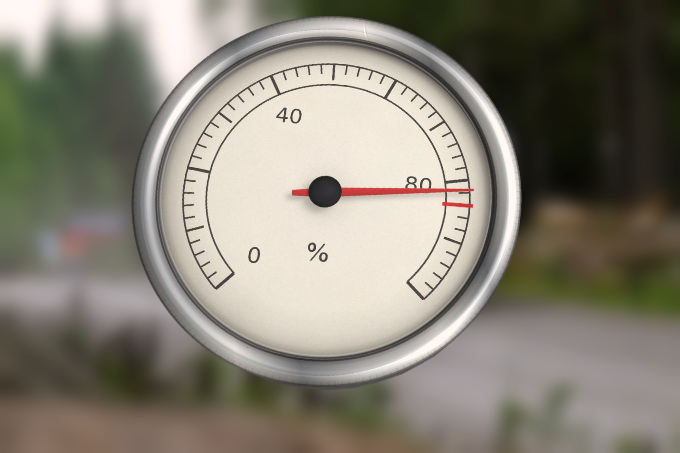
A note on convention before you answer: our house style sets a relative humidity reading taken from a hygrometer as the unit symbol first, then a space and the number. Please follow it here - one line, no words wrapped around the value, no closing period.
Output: % 82
